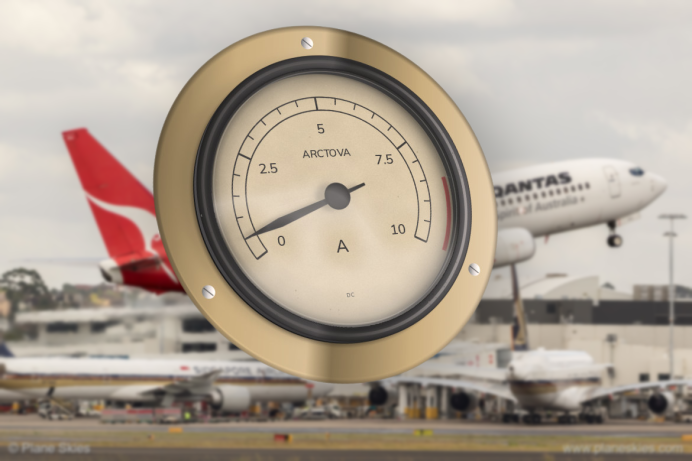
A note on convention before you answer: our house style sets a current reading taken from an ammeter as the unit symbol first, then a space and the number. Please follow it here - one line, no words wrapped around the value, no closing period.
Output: A 0.5
